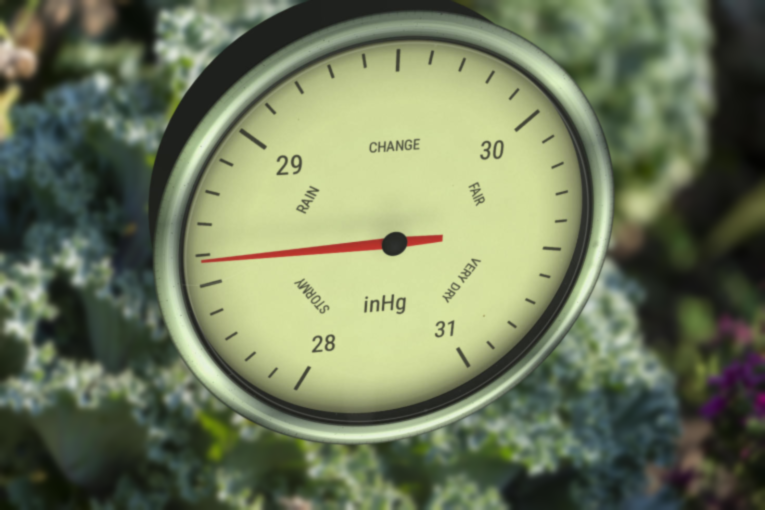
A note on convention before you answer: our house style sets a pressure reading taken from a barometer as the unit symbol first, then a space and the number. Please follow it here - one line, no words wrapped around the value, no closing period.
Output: inHg 28.6
